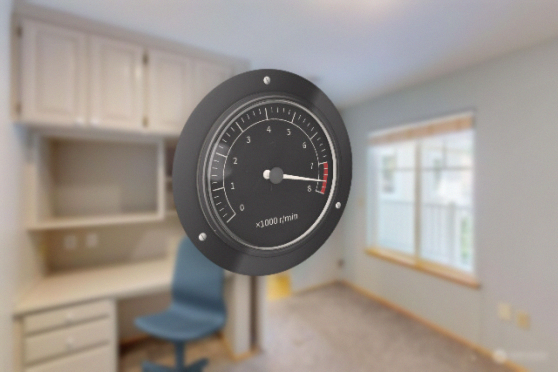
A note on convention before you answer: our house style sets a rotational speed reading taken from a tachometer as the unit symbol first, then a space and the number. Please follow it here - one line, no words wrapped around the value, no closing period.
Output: rpm 7600
